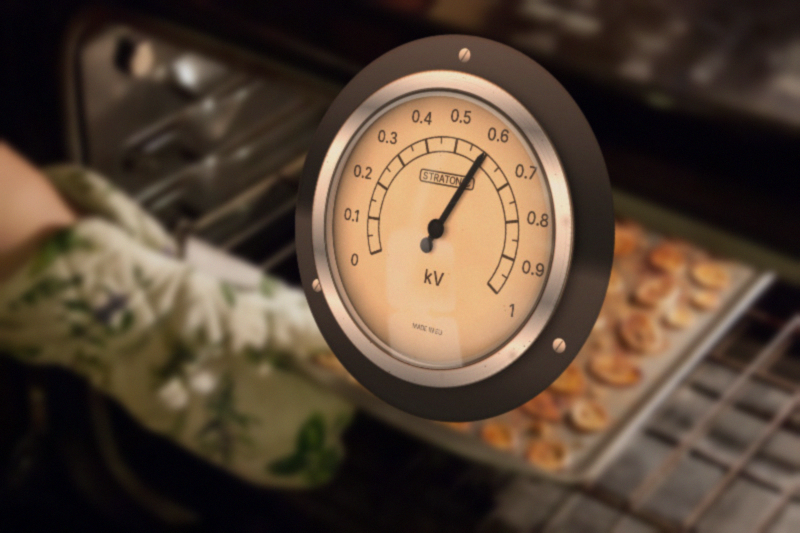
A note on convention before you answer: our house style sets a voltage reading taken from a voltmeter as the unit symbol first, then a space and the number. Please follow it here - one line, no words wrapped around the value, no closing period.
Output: kV 0.6
